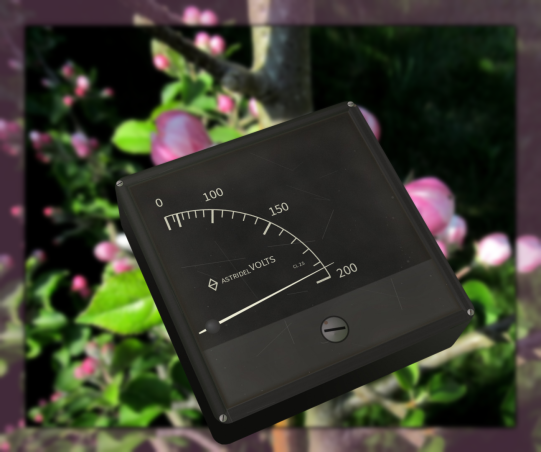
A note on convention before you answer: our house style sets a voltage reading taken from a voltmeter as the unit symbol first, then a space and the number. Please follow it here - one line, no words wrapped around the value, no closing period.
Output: V 195
